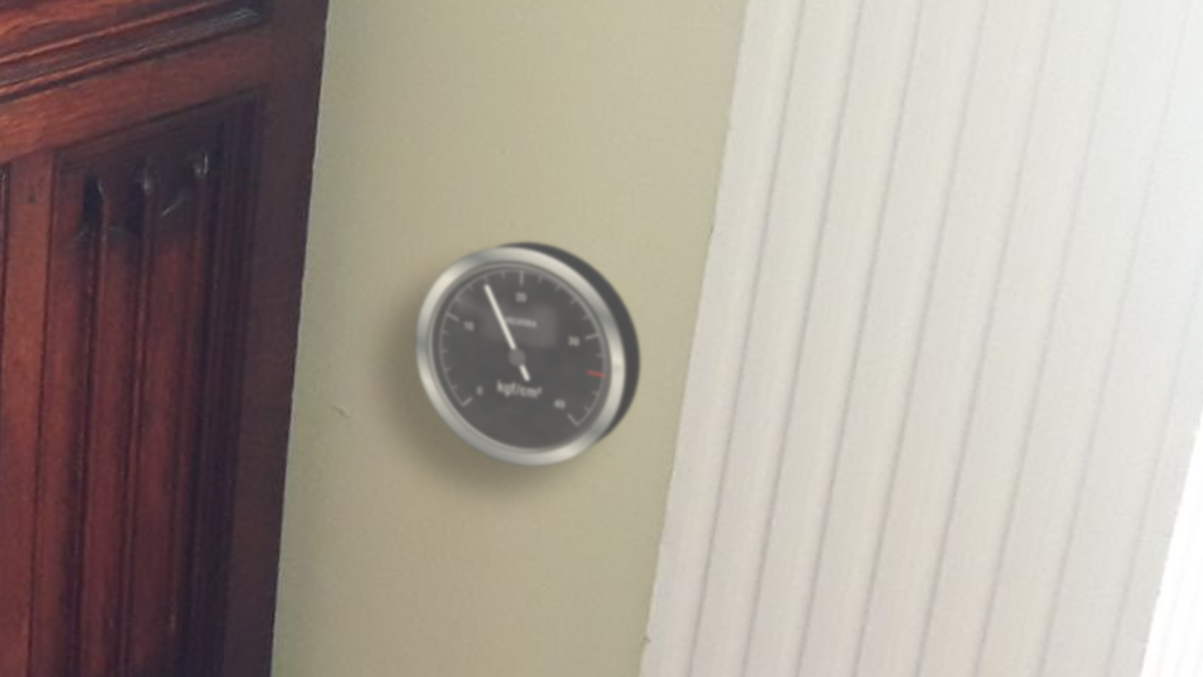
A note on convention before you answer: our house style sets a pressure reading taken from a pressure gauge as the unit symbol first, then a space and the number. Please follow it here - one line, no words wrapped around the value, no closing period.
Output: kg/cm² 16
